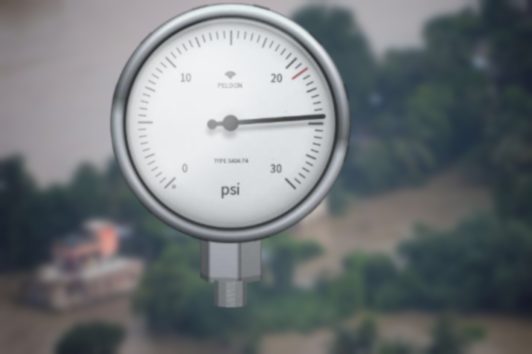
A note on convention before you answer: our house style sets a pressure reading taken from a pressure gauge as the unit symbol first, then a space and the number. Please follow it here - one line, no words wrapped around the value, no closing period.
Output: psi 24.5
